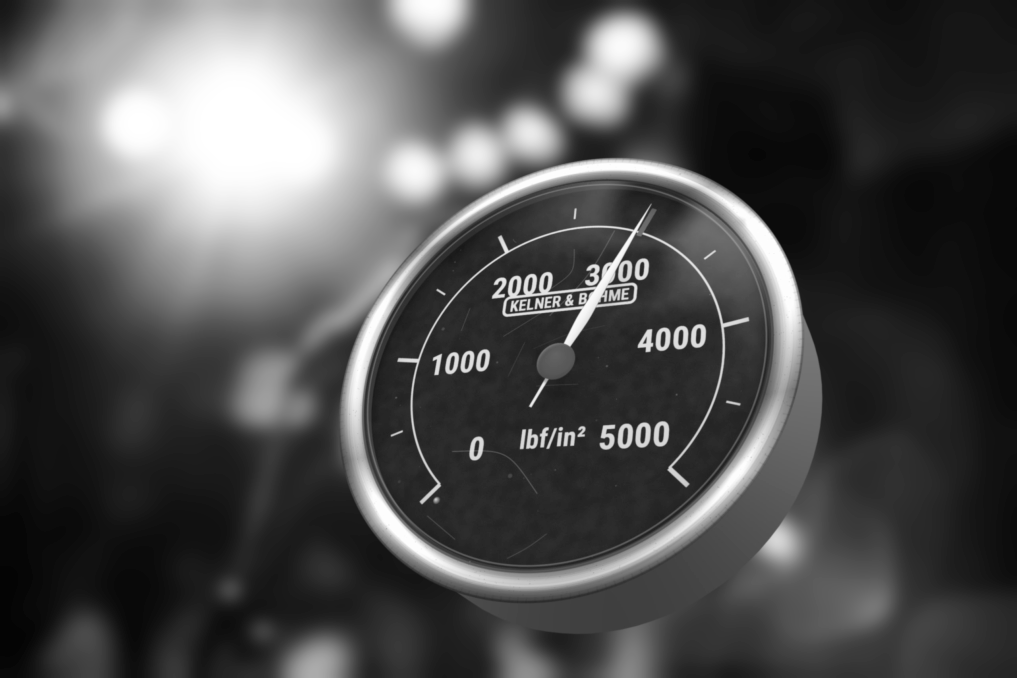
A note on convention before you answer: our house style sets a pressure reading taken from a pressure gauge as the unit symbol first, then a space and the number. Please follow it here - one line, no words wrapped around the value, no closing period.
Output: psi 3000
